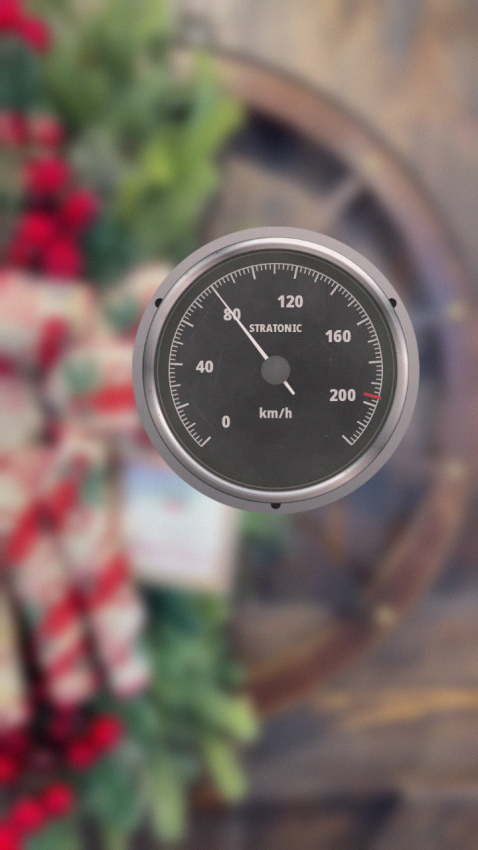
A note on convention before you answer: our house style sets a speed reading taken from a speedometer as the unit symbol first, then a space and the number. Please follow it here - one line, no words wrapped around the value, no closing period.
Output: km/h 80
